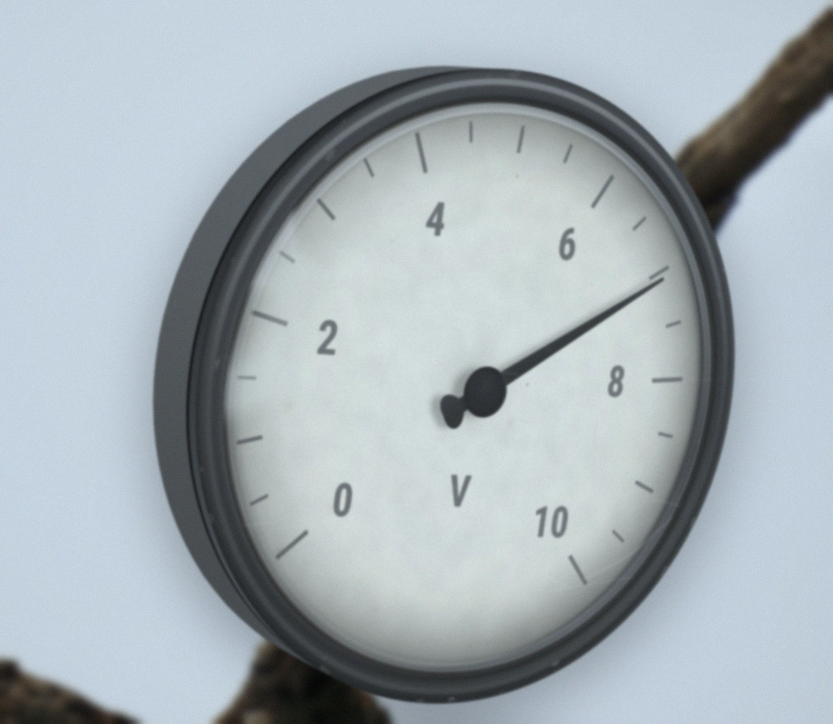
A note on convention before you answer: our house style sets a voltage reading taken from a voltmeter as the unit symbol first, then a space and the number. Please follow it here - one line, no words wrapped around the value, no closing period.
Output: V 7
